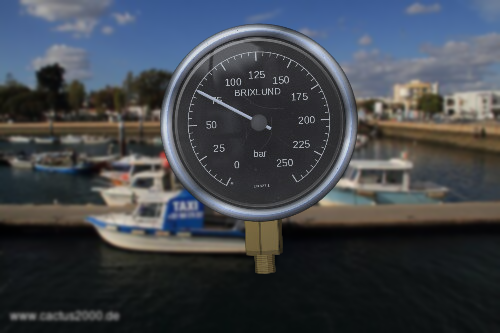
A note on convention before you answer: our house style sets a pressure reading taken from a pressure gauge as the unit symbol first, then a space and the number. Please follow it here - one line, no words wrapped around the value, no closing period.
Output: bar 75
